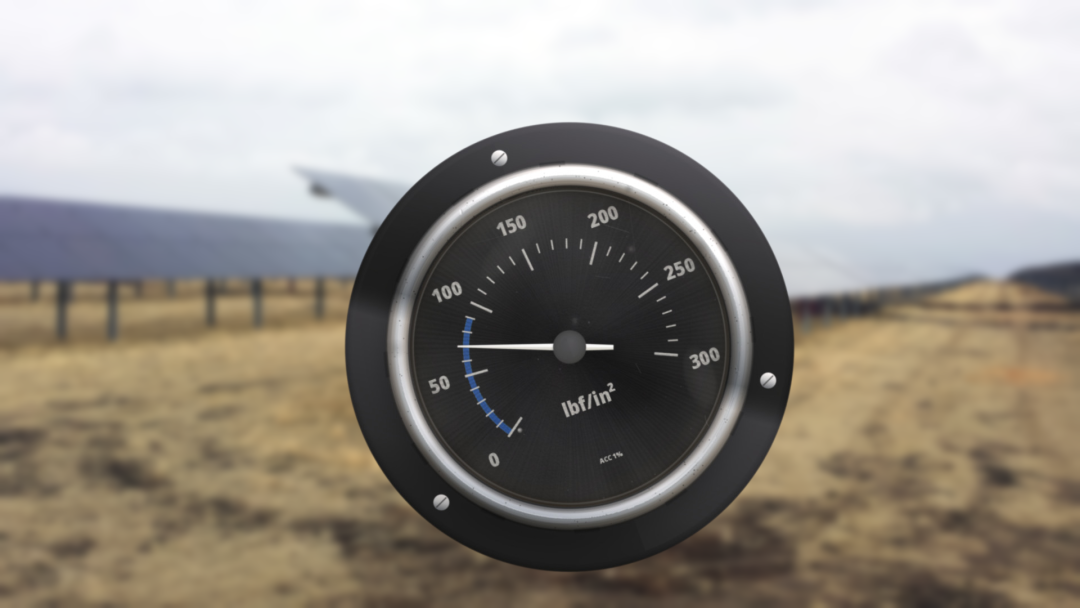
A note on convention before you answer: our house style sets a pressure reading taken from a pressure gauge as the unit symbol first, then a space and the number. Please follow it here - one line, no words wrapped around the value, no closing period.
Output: psi 70
